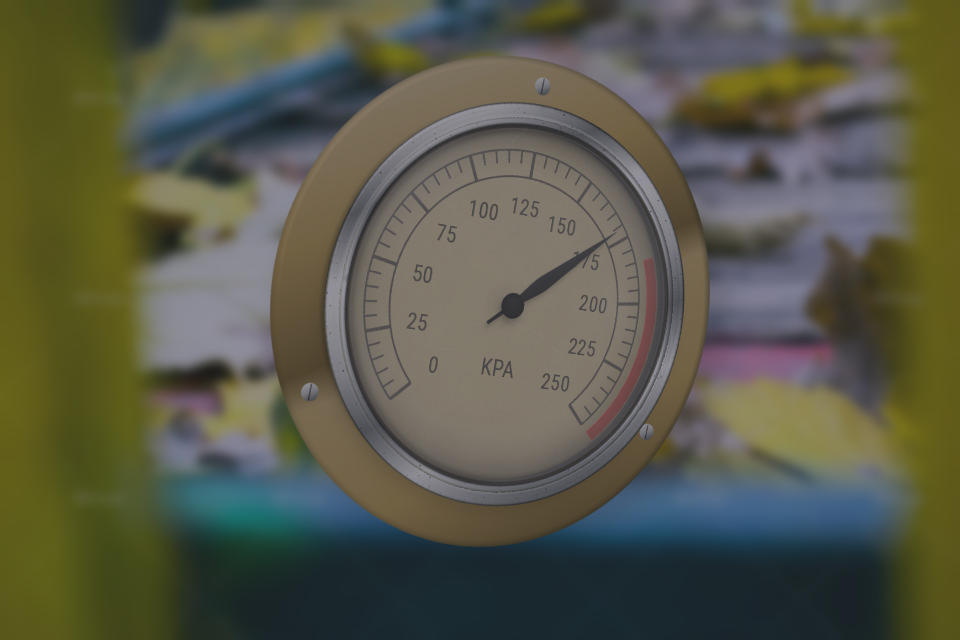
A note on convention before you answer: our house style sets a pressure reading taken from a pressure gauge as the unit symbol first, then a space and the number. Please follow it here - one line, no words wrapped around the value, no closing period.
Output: kPa 170
